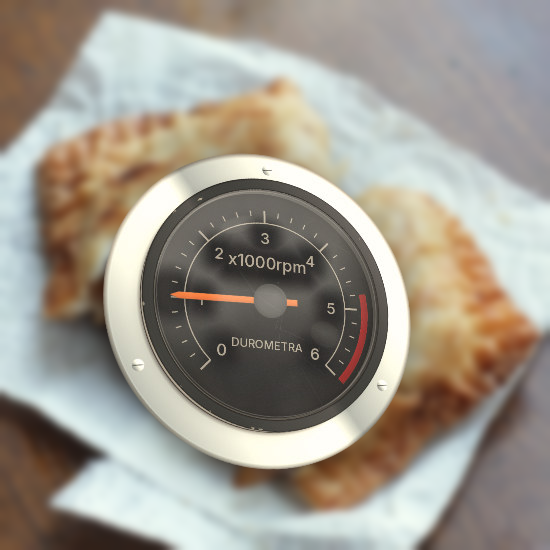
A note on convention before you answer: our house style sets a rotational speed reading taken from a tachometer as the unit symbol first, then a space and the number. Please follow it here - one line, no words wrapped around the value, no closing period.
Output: rpm 1000
